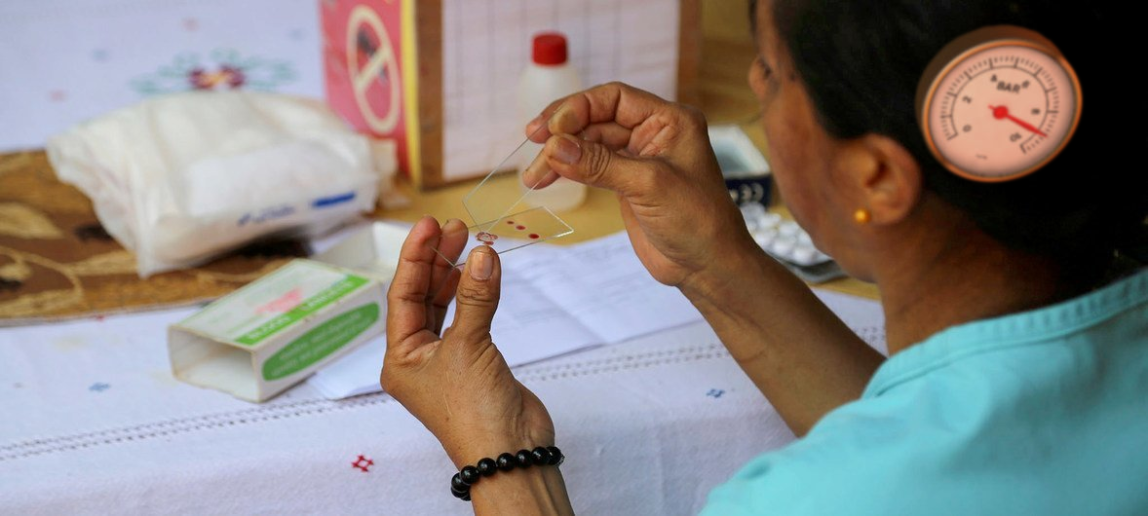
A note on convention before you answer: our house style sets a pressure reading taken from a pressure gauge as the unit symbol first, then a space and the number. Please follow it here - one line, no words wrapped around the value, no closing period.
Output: bar 9
